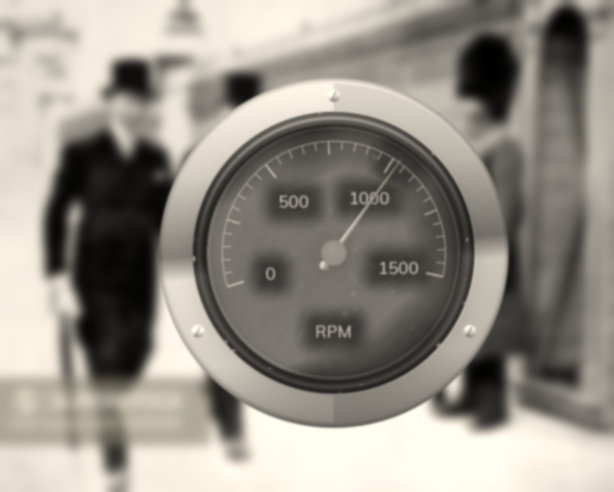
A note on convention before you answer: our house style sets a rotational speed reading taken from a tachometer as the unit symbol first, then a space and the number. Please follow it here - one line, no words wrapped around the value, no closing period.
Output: rpm 1025
